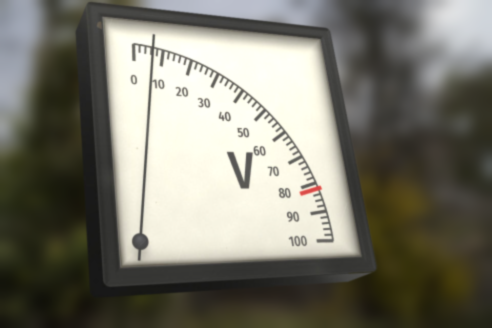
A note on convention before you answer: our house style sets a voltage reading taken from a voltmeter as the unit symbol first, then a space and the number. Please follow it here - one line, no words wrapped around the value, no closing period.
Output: V 6
